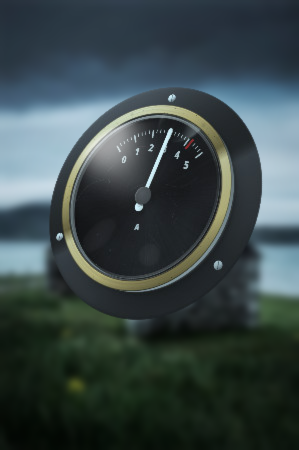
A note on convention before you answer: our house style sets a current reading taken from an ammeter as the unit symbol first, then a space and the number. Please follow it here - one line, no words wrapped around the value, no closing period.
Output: A 3
